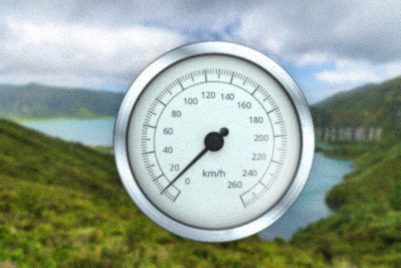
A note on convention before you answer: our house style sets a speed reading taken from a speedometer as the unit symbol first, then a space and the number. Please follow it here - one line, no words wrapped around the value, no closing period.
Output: km/h 10
